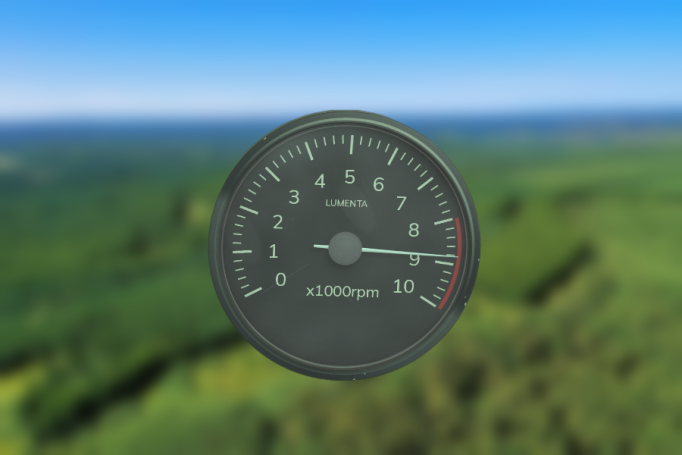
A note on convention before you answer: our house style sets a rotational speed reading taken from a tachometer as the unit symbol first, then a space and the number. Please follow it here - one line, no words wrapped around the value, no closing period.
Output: rpm 8800
